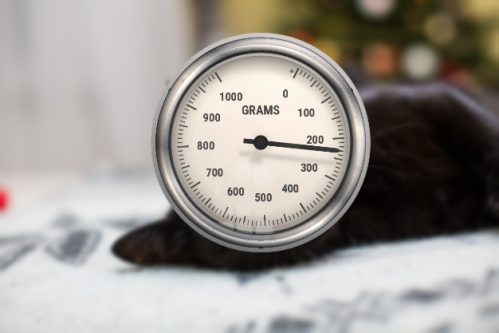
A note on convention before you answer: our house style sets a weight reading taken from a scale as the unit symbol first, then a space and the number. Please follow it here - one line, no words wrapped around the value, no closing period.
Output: g 230
